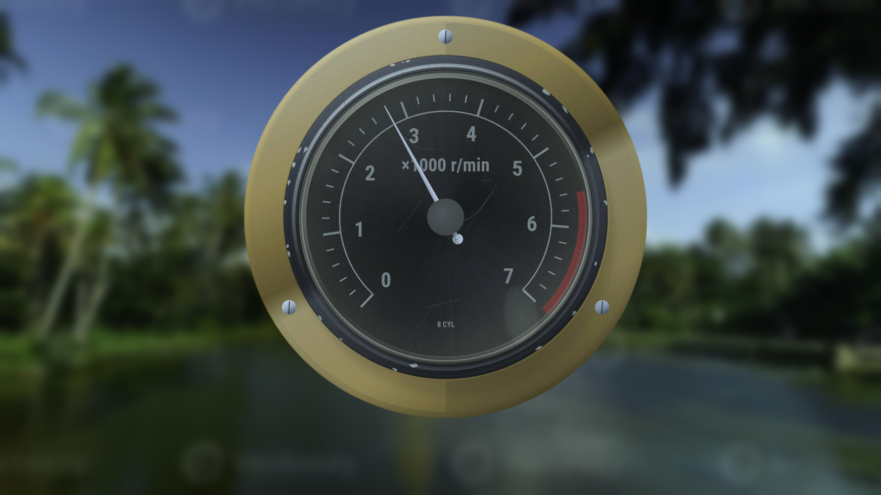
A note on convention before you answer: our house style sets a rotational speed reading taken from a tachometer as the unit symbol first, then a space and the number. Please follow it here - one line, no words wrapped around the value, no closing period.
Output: rpm 2800
